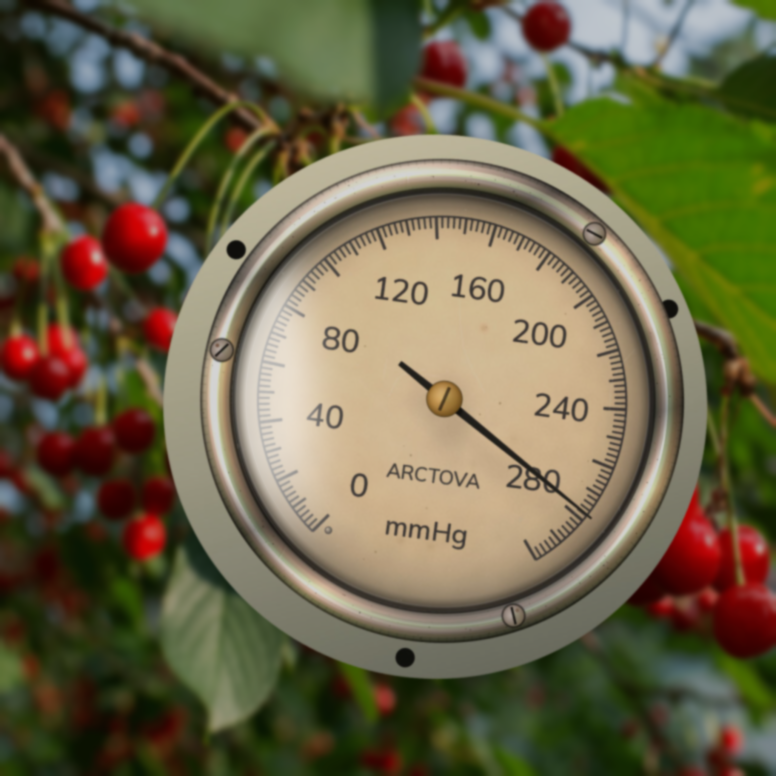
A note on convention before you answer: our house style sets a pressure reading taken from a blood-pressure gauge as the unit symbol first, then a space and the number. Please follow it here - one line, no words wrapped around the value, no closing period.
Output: mmHg 278
